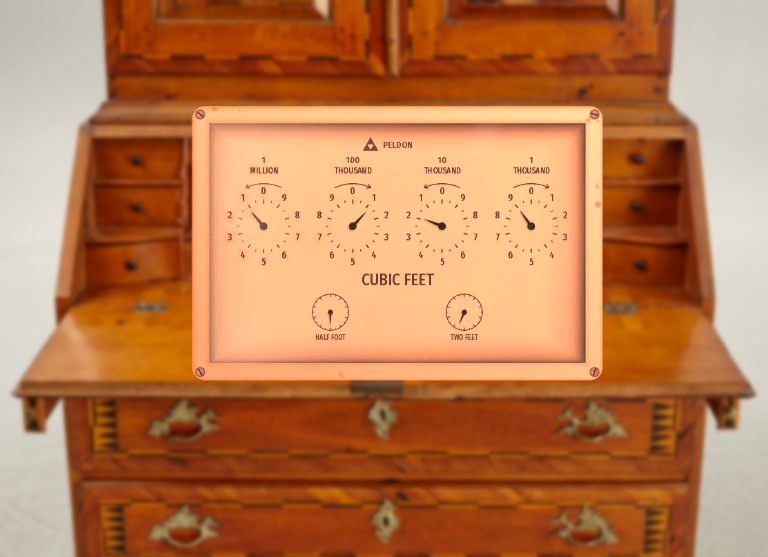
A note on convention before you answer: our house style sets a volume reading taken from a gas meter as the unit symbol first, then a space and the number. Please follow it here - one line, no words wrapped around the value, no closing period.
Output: ft³ 111900
